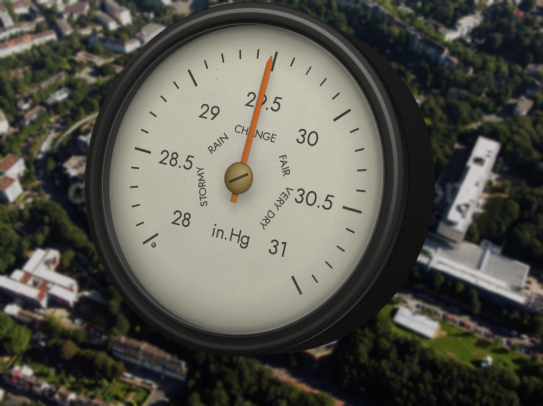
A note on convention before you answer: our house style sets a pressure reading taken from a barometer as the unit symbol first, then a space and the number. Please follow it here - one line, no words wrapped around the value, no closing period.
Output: inHg 29.5
